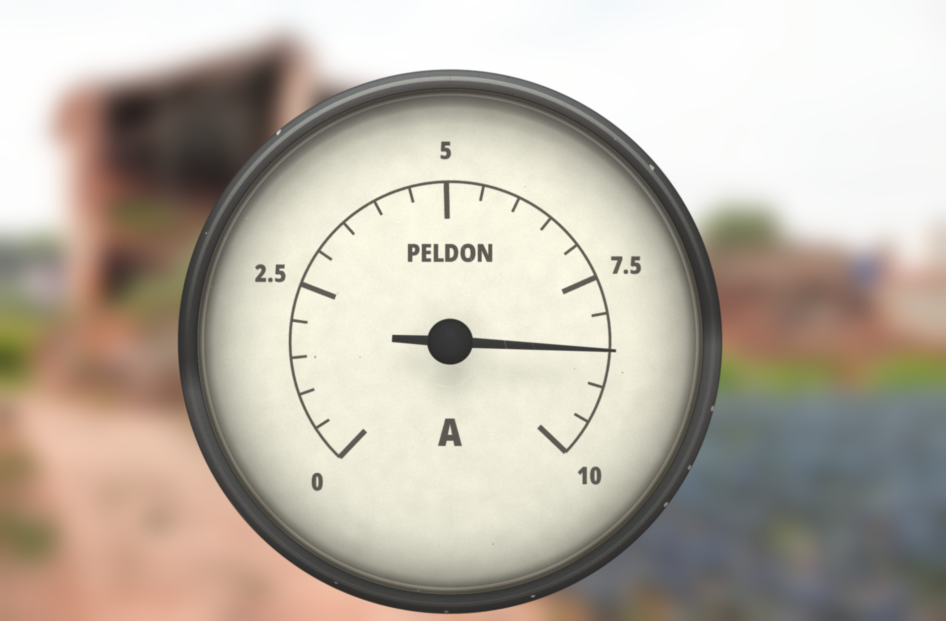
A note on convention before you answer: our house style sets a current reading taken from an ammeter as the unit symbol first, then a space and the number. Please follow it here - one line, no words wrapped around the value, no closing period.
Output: A 8.5
